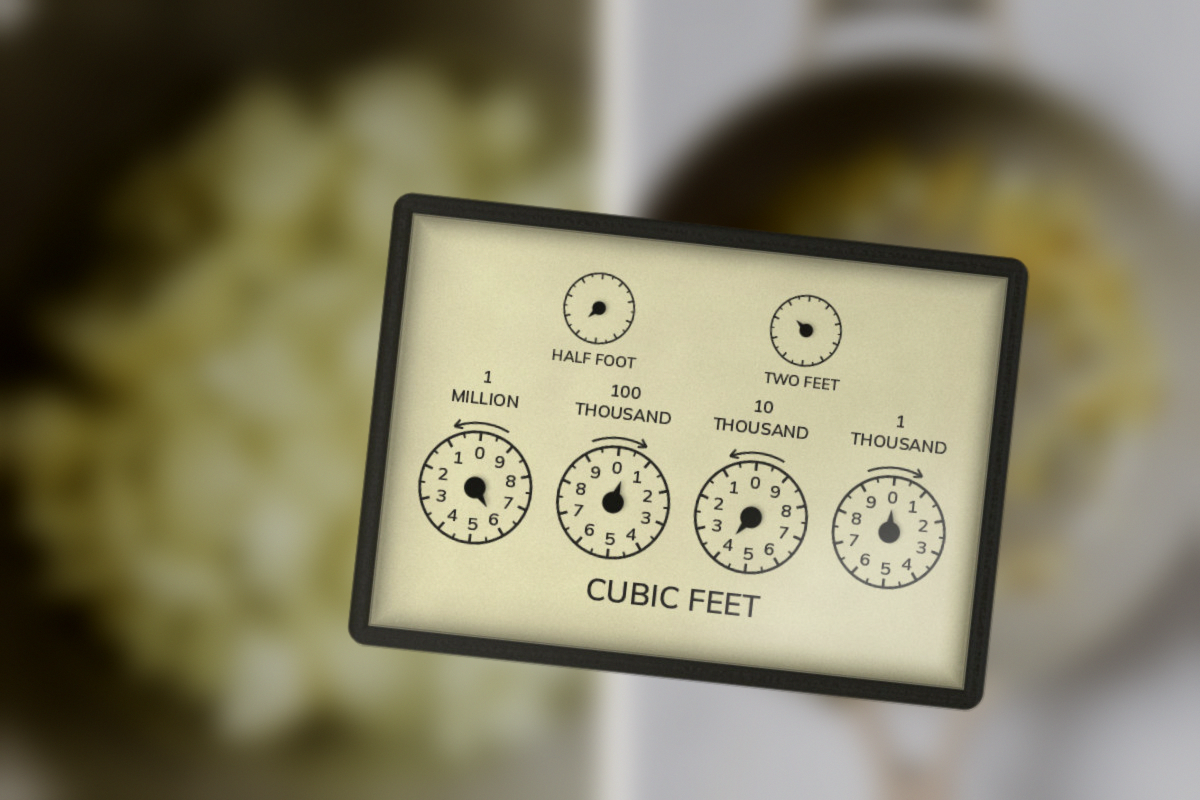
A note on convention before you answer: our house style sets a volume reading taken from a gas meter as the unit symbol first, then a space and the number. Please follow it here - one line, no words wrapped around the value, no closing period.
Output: ft³ 604000
